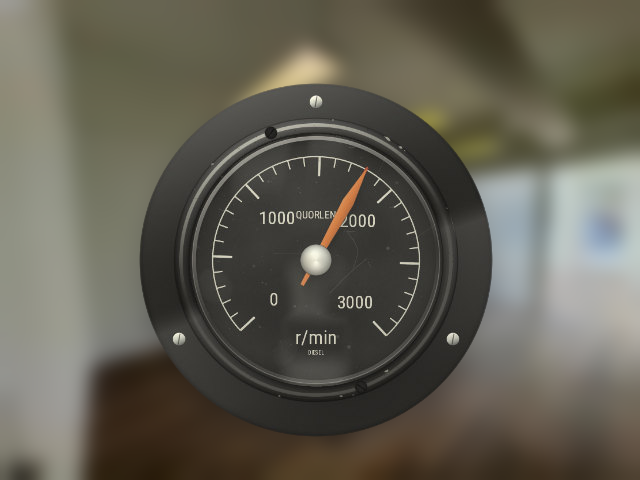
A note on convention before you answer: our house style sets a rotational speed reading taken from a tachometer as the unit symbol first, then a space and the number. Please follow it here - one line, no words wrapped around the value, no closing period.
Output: rpm 1800
